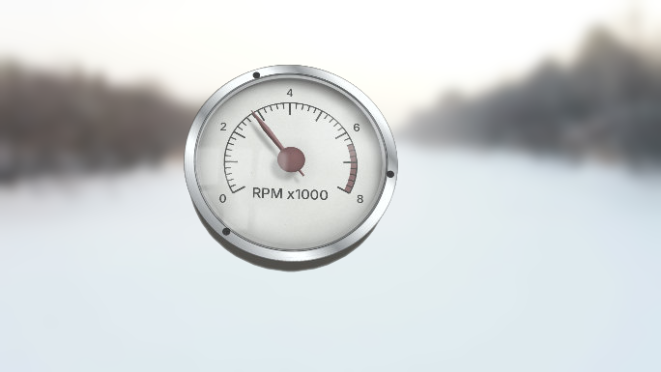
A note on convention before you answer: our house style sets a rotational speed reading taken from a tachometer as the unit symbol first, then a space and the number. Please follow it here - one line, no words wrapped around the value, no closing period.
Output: rpm 2800
